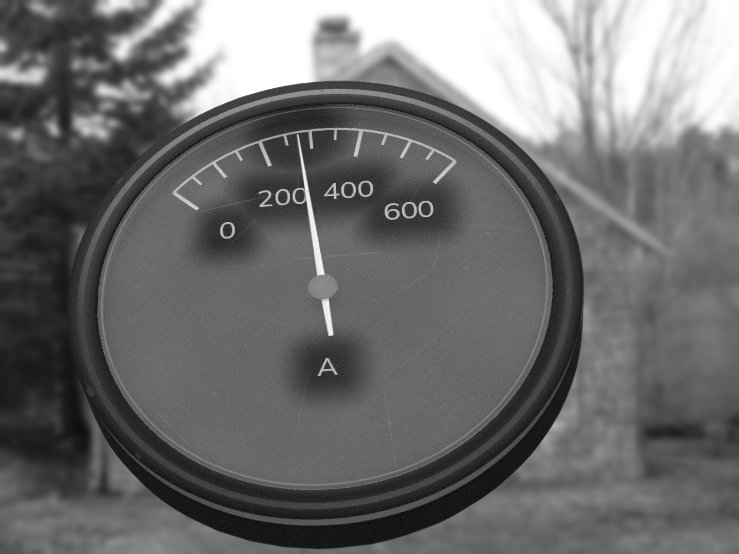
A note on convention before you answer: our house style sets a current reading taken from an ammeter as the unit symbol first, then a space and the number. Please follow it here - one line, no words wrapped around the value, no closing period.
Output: A 275
